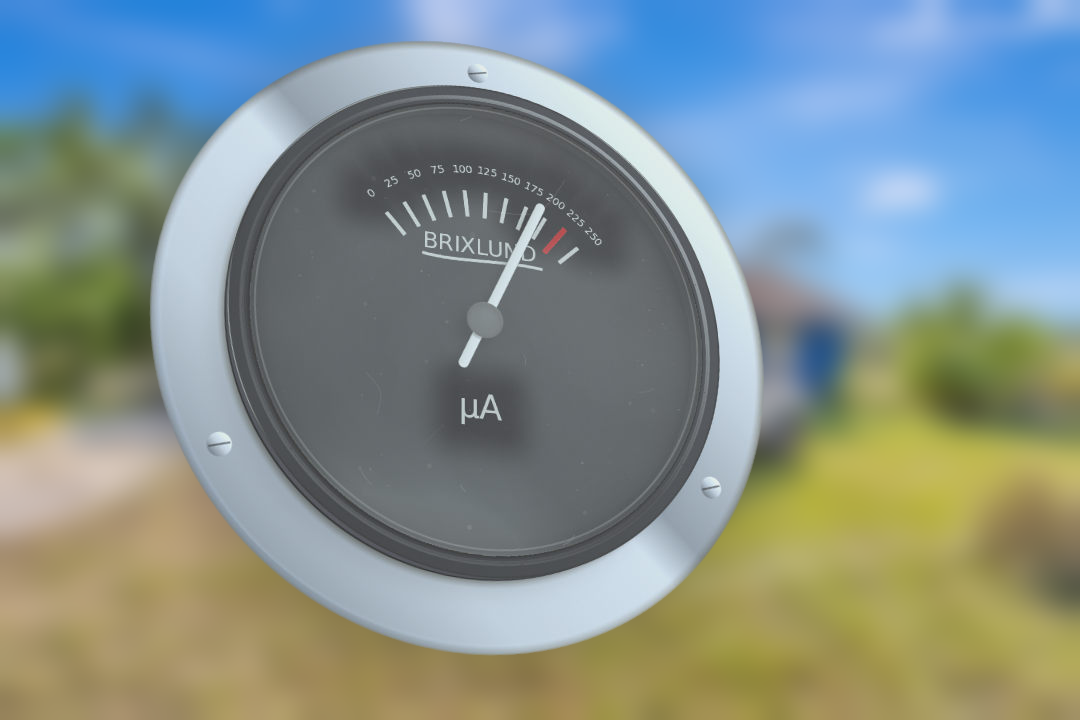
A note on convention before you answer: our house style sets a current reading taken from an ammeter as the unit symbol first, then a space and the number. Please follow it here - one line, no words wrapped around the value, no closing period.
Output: µA 187.5
